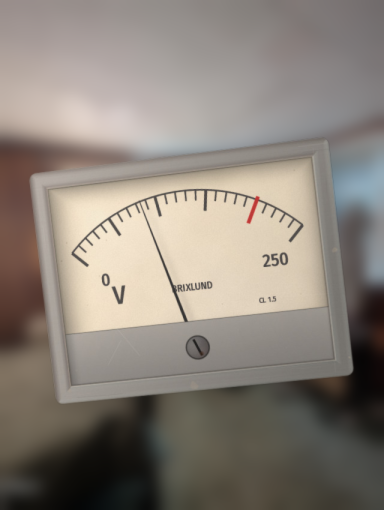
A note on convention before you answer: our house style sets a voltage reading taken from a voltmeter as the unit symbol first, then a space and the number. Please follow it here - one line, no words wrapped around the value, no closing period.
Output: V 85
